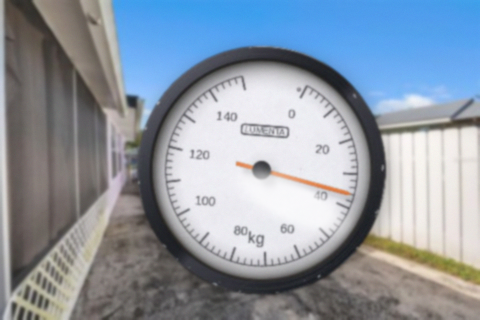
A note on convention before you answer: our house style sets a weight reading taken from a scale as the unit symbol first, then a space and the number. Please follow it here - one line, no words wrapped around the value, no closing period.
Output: kg 36
